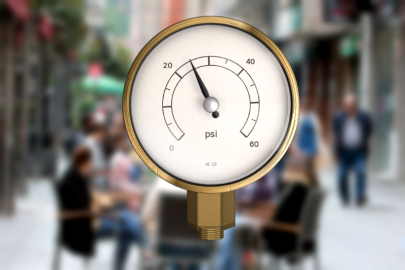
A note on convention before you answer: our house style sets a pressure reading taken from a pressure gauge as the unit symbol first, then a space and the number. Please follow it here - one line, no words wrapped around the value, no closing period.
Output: psi 25
